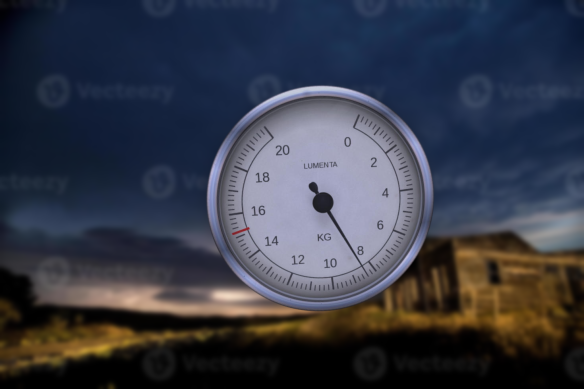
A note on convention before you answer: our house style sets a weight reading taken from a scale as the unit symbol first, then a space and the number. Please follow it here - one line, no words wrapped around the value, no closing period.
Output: kg 8.4
